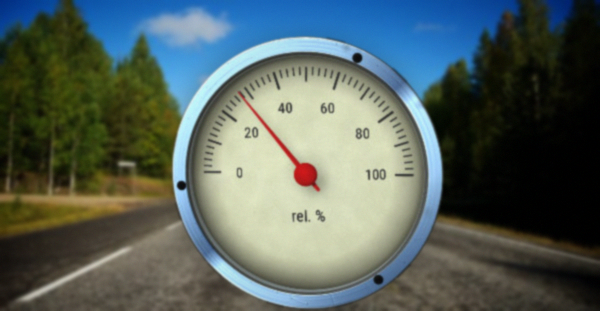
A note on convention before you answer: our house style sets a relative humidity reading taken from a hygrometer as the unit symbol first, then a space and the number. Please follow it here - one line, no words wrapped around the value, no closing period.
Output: % 28
